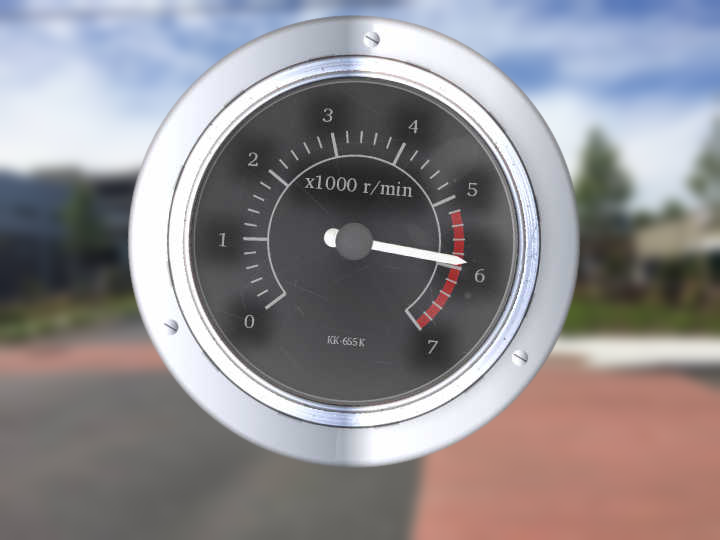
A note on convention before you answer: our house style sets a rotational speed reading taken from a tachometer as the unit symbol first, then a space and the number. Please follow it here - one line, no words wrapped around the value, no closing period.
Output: rpm 5900
